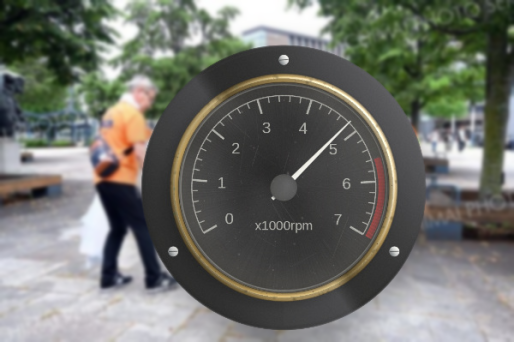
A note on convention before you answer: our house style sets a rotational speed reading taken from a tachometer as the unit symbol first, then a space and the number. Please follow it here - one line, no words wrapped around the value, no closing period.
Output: rpm 4800
